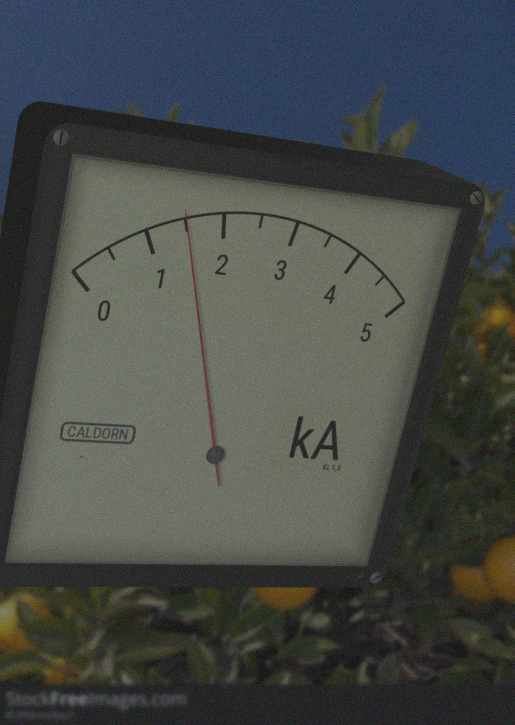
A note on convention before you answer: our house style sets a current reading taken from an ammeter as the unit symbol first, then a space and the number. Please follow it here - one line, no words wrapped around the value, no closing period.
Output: kA 1.5
